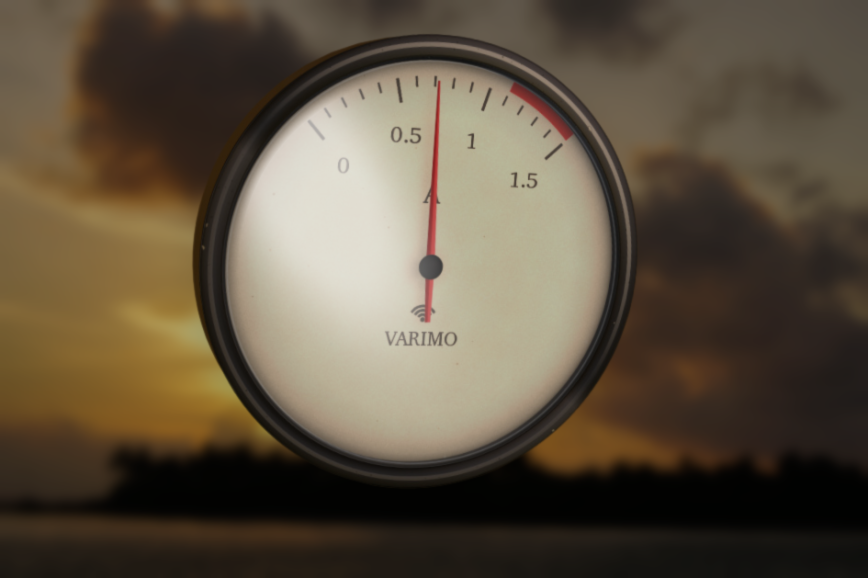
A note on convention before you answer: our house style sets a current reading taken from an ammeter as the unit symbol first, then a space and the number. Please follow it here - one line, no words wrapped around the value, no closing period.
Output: A 0.7
